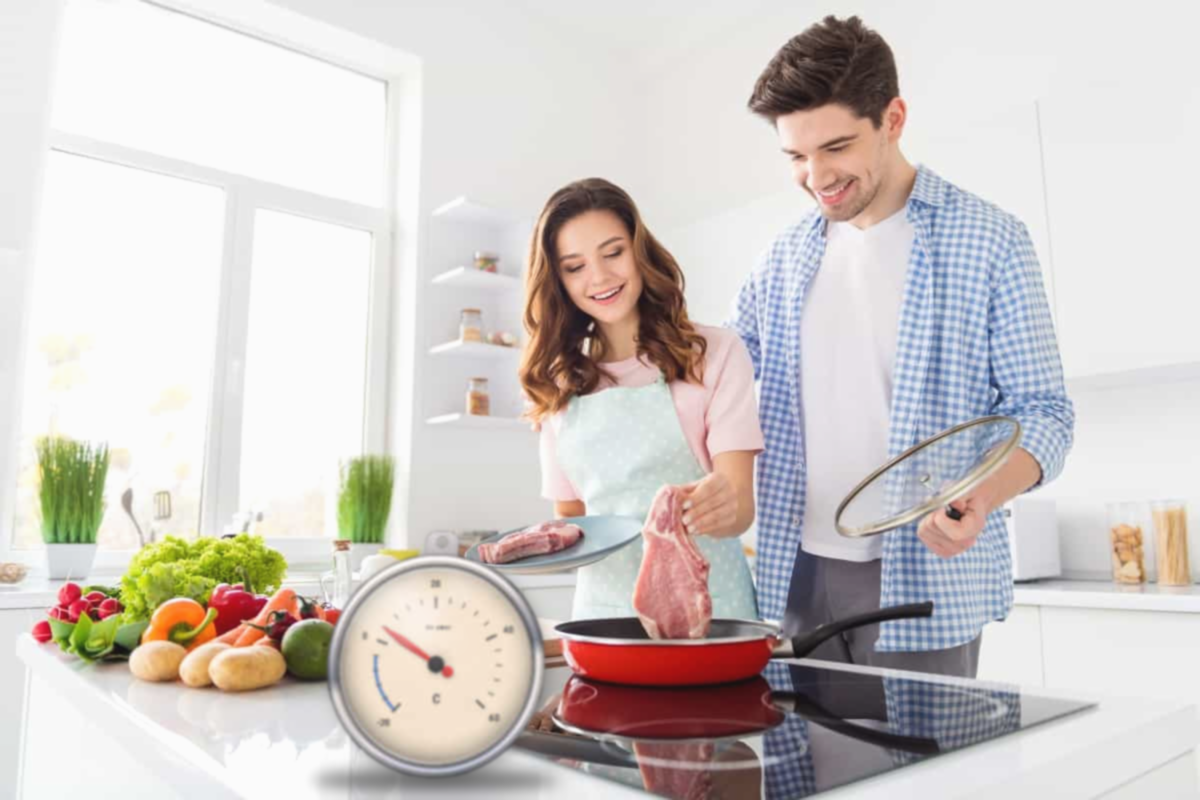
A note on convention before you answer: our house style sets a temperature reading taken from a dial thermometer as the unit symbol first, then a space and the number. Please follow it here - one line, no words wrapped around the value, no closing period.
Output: °C 4
